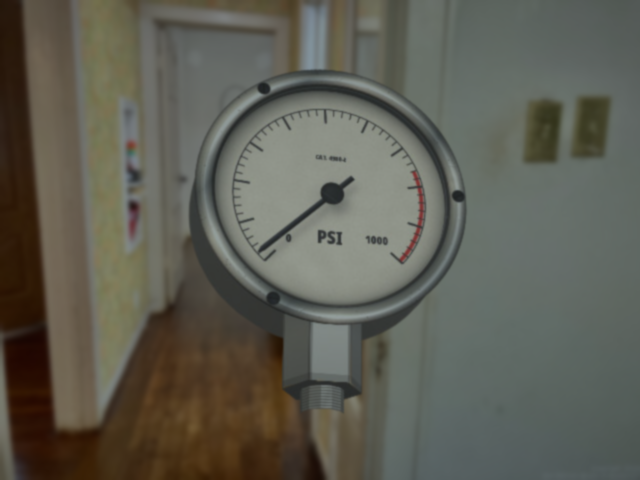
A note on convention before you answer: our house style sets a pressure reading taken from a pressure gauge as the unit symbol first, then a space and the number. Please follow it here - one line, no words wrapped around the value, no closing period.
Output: psi 20
